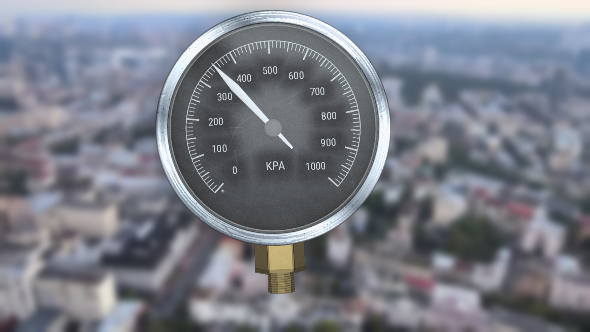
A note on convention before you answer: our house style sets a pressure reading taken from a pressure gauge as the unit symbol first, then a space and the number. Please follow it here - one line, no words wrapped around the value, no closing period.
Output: kPa 350
